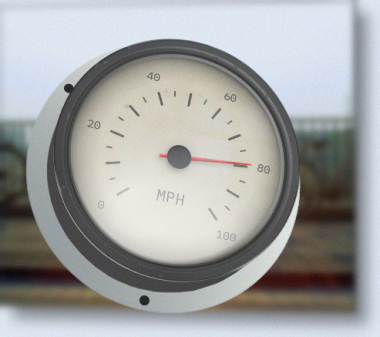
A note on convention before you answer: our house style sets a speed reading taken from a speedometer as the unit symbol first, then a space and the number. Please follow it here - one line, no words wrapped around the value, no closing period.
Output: mph 80
